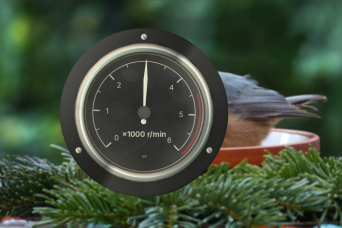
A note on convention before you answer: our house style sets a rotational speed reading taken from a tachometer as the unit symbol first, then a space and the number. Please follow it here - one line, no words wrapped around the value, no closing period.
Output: rpm 3000
